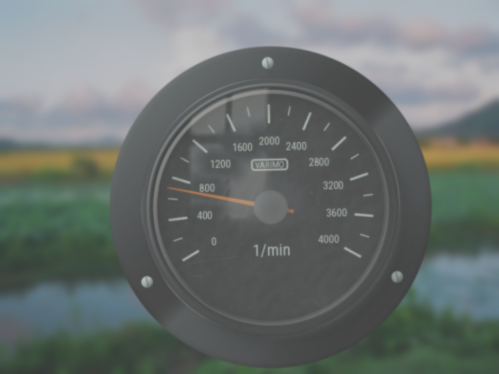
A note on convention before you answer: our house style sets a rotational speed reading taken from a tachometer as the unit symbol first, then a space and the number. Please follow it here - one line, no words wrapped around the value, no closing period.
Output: rpm 700
